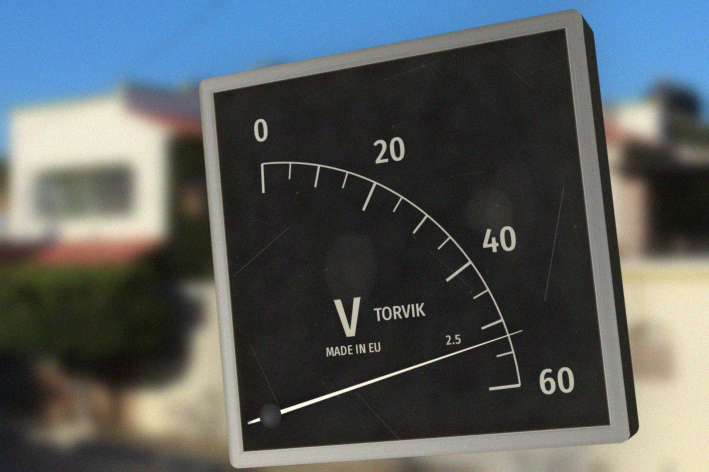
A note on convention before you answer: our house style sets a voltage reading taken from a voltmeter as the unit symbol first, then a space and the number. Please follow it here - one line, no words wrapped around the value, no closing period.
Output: V 52.5
